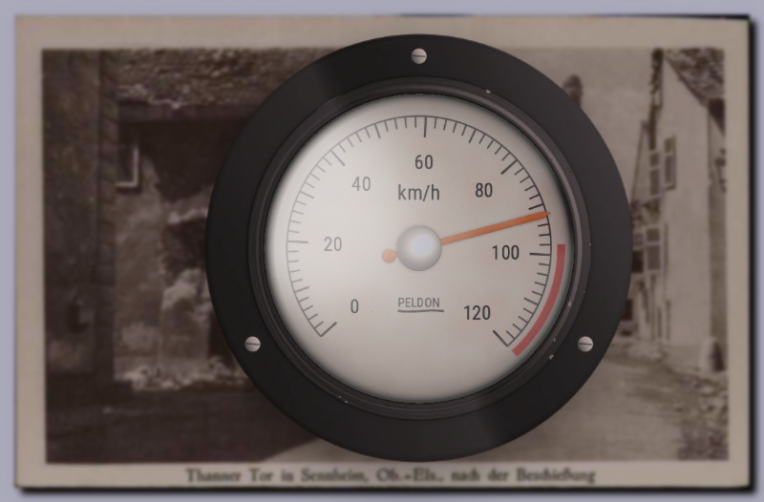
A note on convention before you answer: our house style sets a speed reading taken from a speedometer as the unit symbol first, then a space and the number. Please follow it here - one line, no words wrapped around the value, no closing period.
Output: km/h 92
